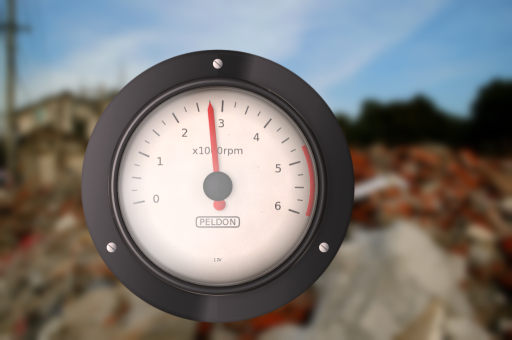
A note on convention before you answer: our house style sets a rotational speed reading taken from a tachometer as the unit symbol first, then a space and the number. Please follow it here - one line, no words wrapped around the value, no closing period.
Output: rpm 2750
